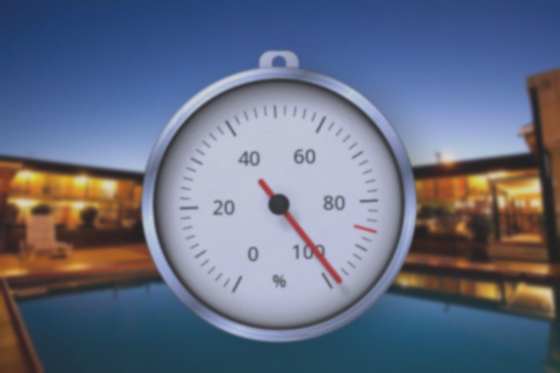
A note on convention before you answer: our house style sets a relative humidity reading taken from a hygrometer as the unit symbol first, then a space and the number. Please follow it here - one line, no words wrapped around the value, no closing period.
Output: % 98
